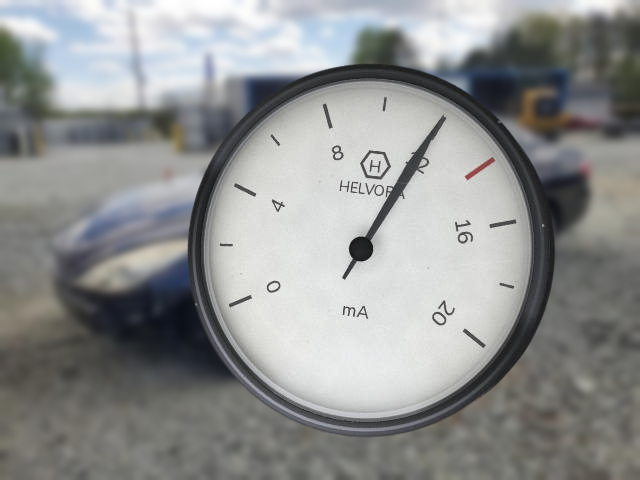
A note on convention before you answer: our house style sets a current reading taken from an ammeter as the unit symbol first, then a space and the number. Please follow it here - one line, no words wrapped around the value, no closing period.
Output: mA 12
